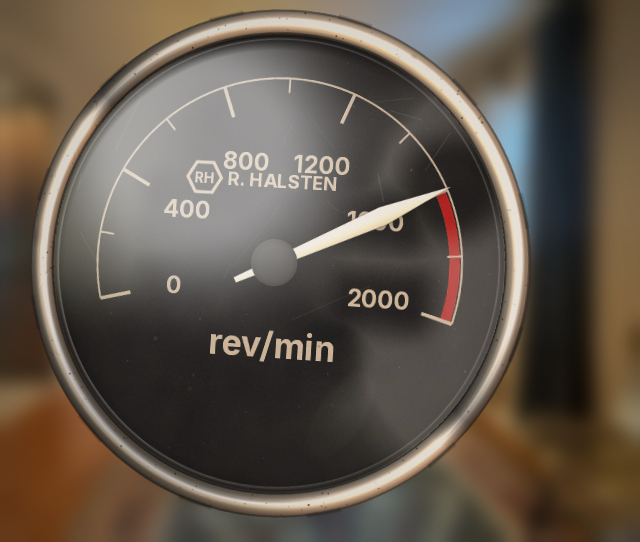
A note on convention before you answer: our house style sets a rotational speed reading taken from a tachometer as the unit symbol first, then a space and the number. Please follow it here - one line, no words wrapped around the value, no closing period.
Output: rpm 1600
